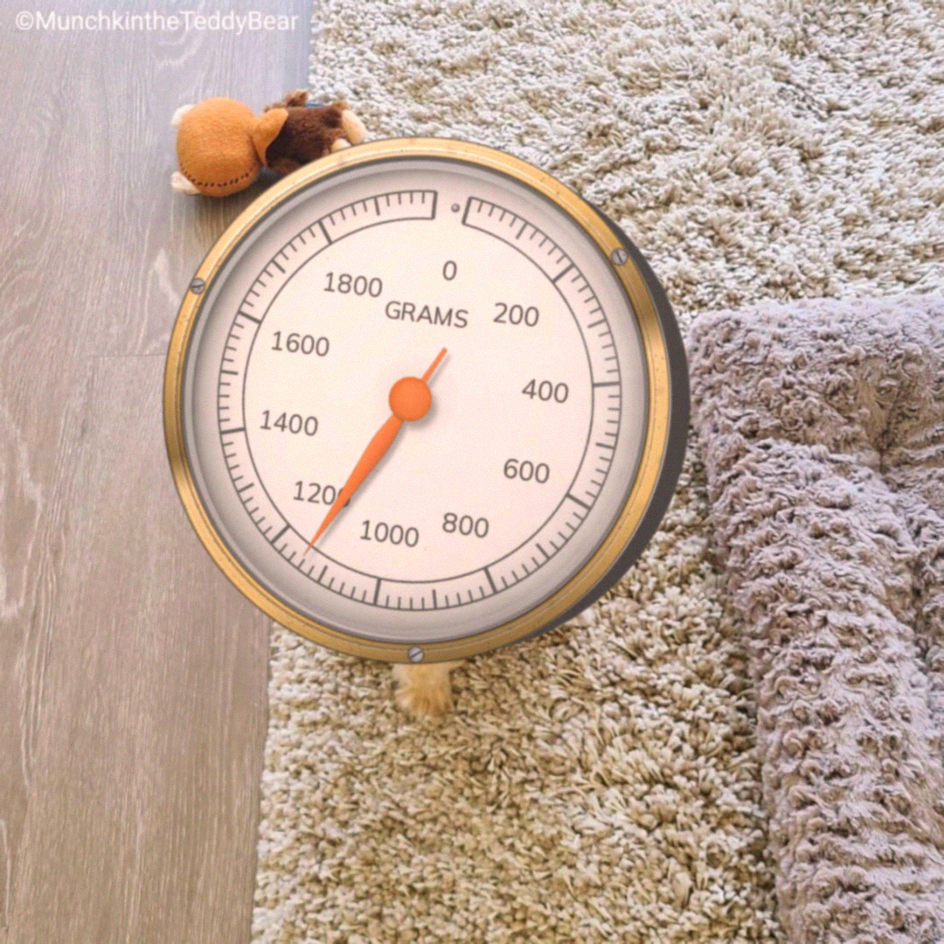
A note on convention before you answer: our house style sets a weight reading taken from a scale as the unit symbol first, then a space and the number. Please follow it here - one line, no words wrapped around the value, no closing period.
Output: g 1140
